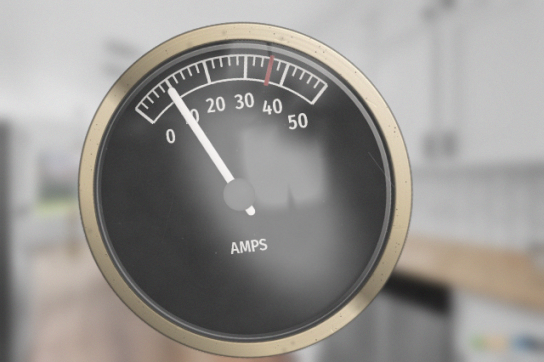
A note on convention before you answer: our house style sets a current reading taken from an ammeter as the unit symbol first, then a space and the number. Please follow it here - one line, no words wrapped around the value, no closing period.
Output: A 10
